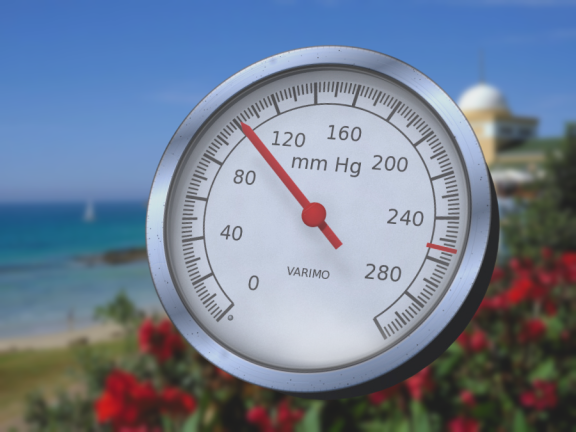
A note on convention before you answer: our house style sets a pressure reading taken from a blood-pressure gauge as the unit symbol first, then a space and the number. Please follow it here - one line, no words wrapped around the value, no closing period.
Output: mmHg 102
